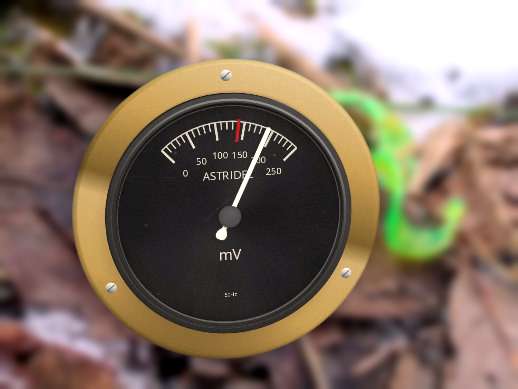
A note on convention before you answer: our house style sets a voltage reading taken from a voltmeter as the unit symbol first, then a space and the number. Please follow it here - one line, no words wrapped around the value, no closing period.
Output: mV 190
